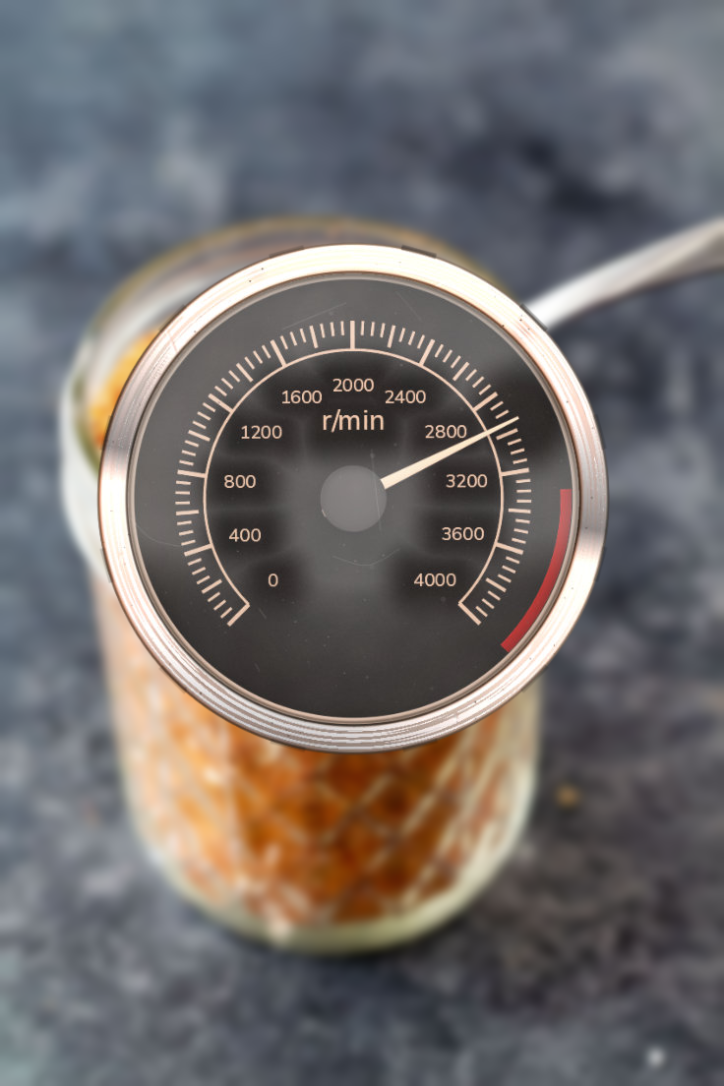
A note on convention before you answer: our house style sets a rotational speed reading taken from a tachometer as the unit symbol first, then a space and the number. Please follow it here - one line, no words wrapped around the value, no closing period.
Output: rpm 2950
